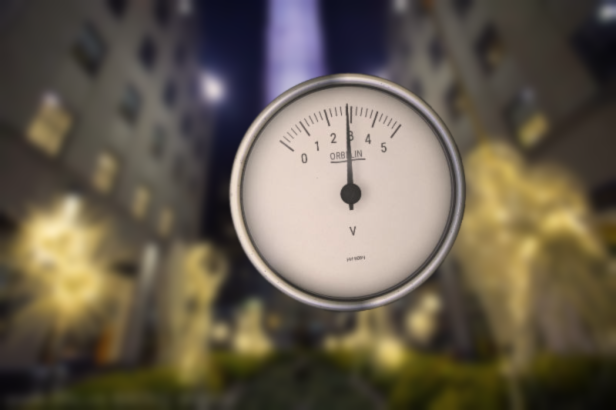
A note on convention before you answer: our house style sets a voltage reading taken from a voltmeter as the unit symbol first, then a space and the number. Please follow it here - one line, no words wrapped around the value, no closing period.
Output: V 2.8
